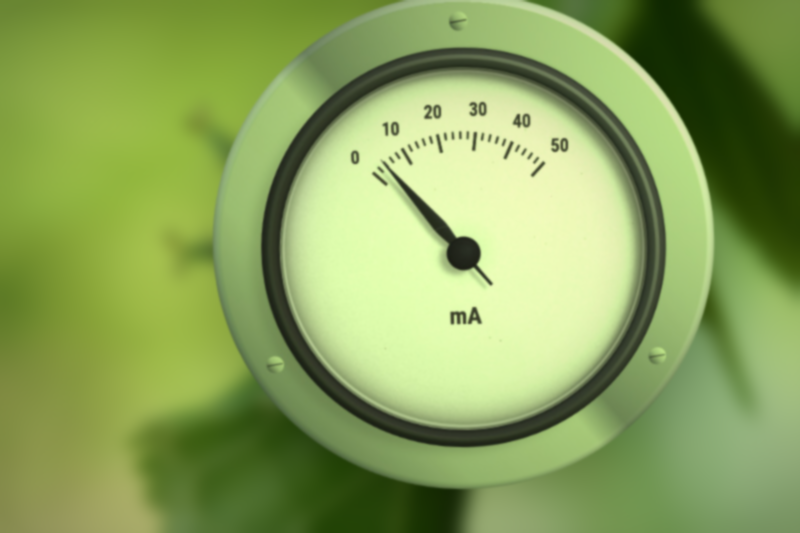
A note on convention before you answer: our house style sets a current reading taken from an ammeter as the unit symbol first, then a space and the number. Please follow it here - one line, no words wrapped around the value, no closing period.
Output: mA 4
